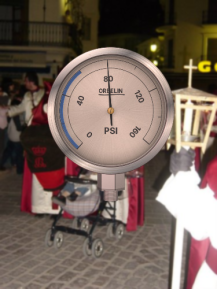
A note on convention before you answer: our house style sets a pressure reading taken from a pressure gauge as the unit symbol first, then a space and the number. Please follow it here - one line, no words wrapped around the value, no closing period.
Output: psi 80
